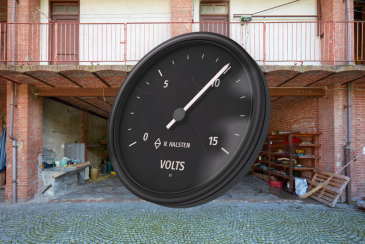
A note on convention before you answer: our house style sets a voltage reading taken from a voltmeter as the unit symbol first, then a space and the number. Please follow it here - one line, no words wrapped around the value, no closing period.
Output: V 10
